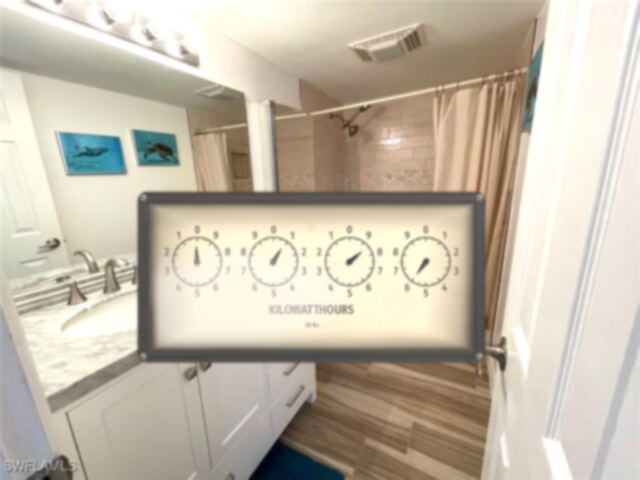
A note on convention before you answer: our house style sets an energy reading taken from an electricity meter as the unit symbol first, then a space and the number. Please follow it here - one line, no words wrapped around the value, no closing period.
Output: kWh 86
